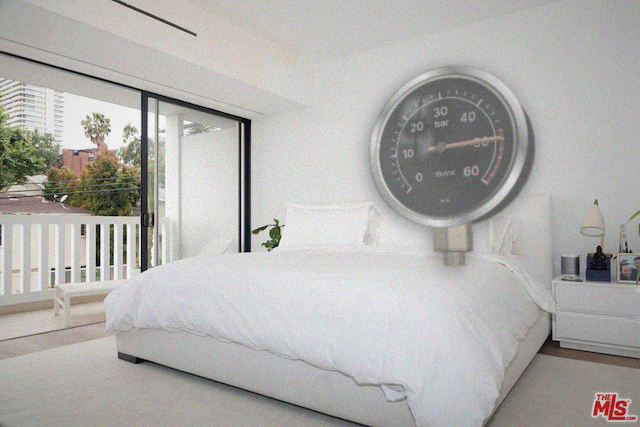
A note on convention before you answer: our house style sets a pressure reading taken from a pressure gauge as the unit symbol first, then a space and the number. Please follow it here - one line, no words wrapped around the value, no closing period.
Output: bar 50
